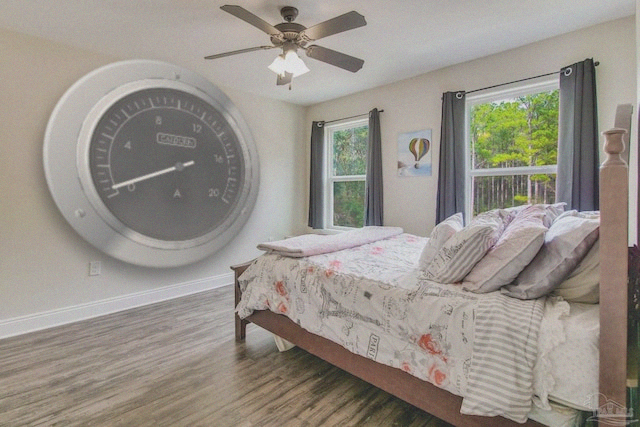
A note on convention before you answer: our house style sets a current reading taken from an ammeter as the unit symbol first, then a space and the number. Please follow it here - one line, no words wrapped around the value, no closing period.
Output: A 0.5
